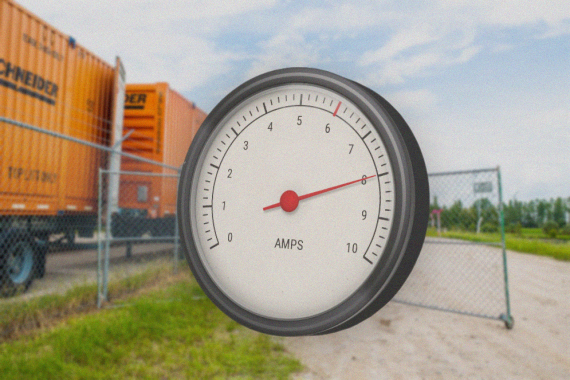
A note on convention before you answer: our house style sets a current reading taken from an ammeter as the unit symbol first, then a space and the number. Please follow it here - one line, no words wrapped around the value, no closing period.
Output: A 8
